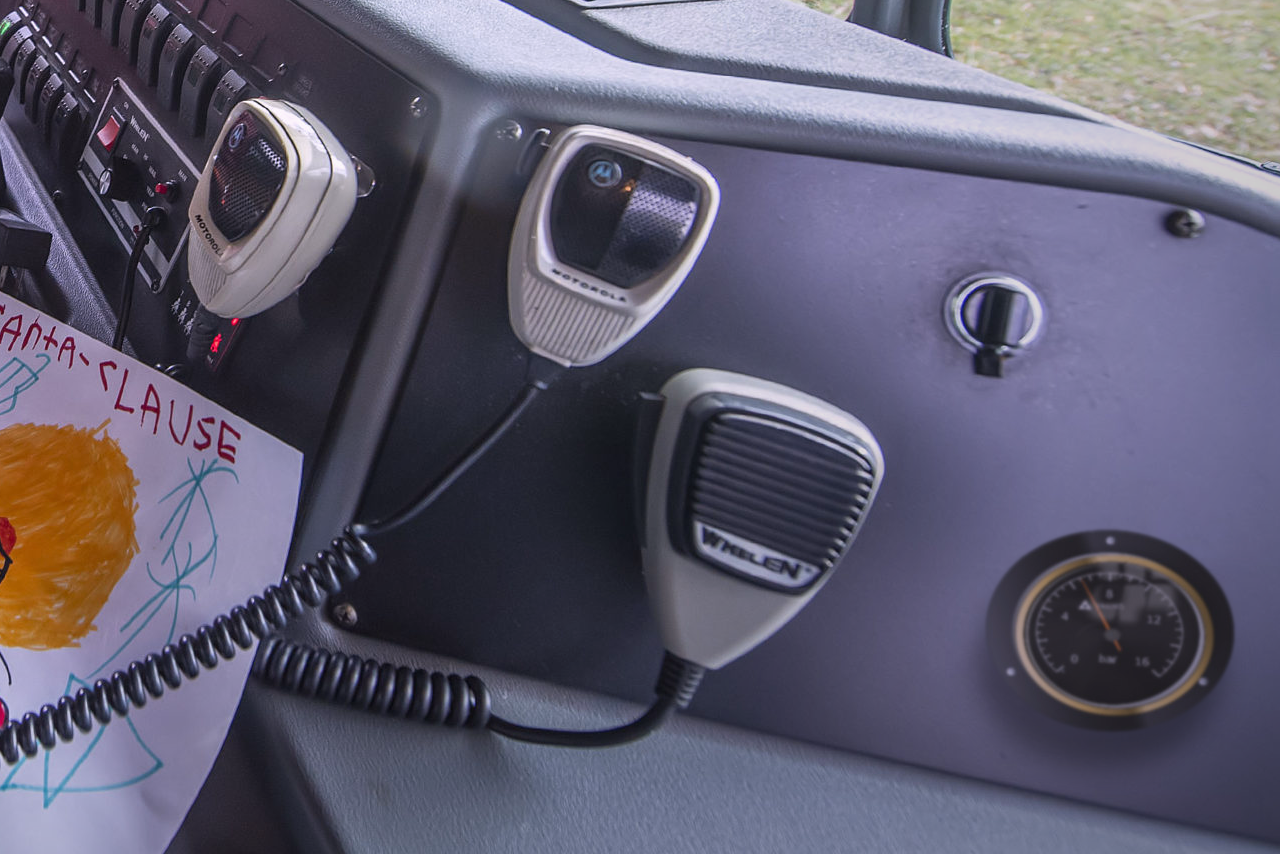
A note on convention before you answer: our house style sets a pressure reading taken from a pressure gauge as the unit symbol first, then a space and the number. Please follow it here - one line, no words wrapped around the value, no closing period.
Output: bar 6.5
